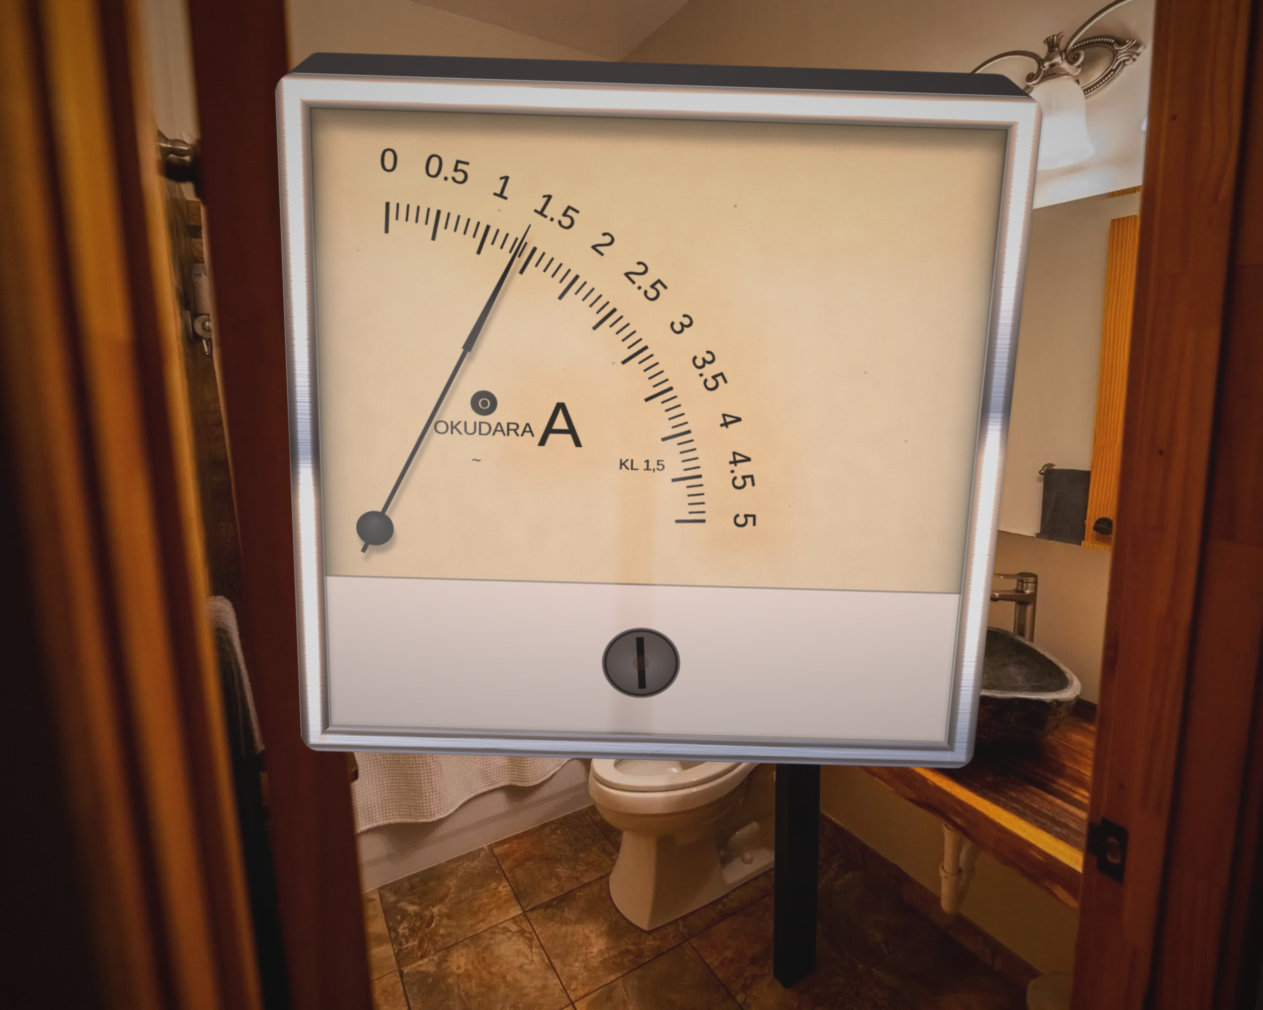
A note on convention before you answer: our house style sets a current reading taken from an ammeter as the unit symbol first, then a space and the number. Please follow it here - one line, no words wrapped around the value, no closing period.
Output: A 1.35
